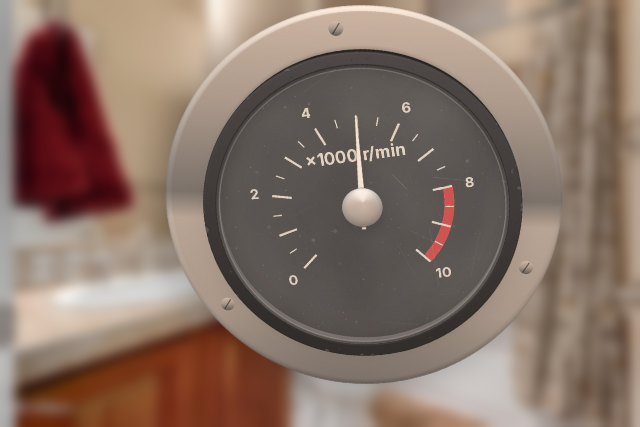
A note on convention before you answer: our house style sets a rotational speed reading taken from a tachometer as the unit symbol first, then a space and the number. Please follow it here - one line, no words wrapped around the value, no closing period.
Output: rpm 5000
